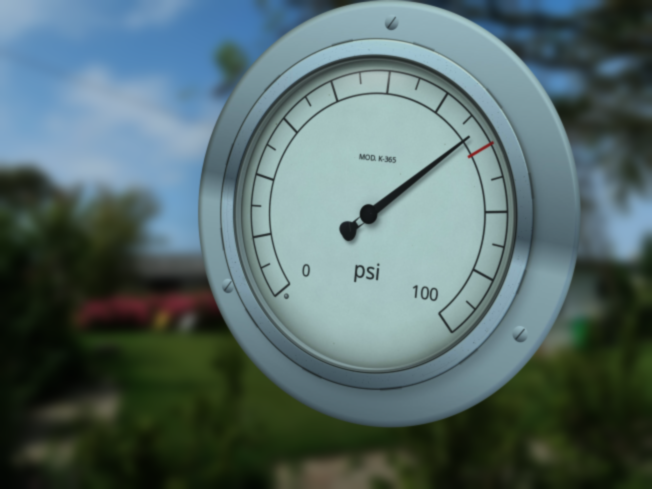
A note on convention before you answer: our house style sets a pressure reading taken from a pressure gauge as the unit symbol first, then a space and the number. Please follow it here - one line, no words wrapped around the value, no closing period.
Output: psi 67.5
